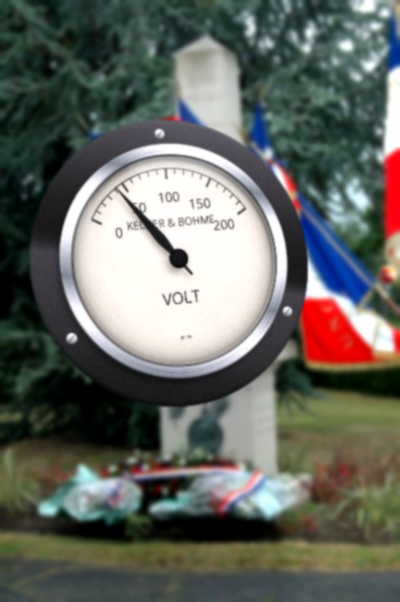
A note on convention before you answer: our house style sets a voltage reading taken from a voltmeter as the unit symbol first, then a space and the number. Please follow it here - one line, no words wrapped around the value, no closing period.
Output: V 40
